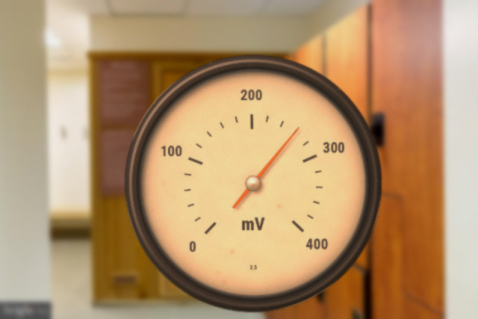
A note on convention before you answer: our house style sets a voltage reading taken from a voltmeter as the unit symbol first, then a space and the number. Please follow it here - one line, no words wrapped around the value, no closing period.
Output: mV 260
